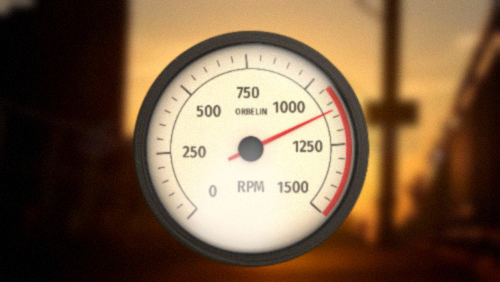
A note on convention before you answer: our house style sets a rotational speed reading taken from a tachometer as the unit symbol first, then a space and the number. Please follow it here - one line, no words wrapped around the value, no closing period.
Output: rpm 1125
